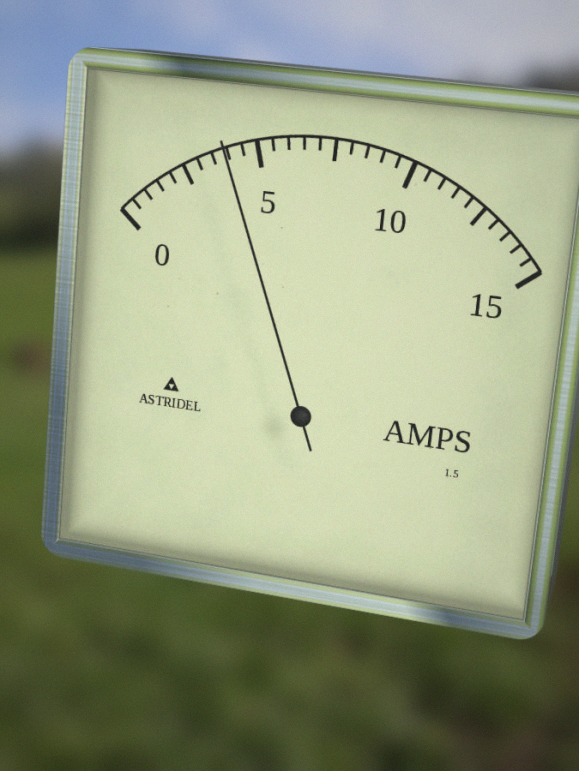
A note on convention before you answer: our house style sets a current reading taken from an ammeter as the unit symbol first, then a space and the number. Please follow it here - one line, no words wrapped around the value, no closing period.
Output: A 4
